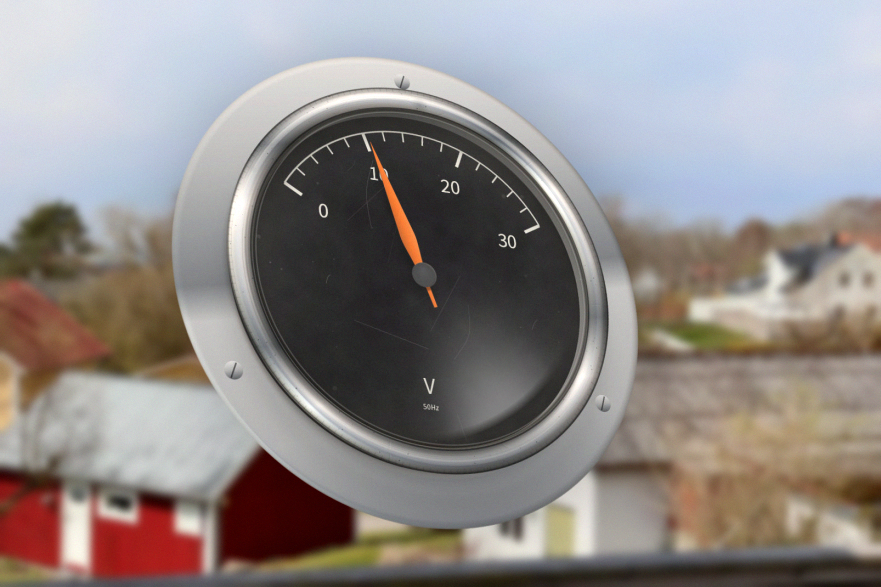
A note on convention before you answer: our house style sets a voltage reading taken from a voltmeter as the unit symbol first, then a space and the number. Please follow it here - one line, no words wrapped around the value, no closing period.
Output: V 10
